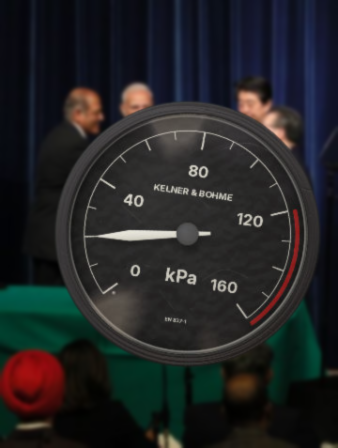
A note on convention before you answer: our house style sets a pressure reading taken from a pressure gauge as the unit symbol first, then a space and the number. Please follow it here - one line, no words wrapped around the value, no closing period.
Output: kPa 20
